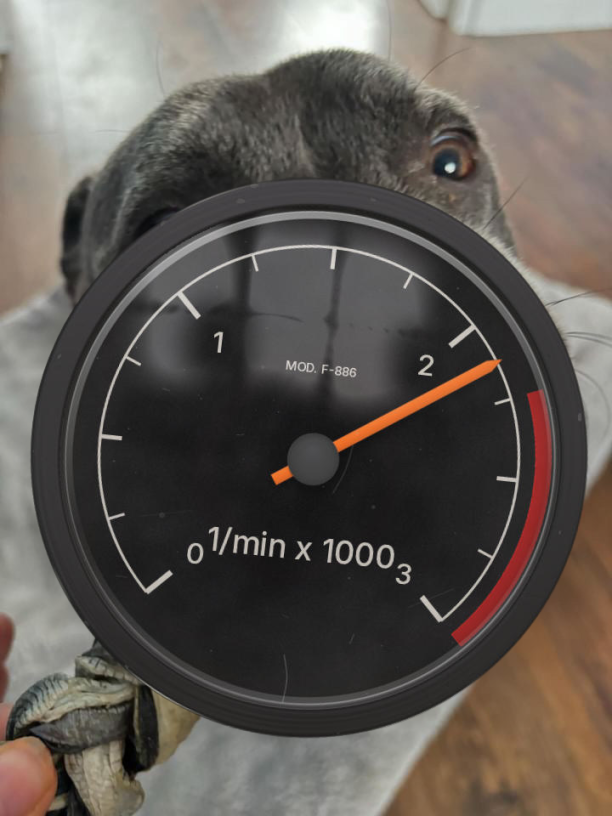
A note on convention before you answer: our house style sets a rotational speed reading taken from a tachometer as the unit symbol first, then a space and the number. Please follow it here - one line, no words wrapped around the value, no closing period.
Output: rpm 2125
